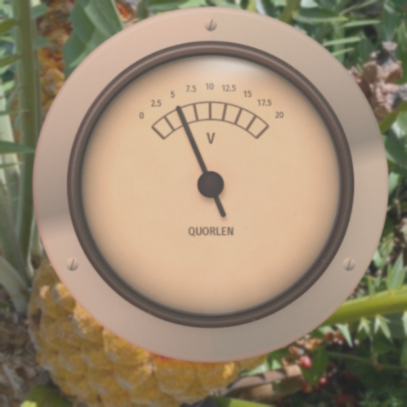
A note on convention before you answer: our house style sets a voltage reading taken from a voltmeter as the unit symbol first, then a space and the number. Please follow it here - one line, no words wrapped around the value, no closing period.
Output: V 5
